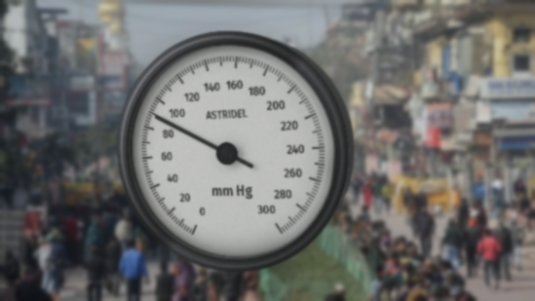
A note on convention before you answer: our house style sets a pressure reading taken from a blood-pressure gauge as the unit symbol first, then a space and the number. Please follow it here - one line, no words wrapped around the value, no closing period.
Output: mmHg 90
